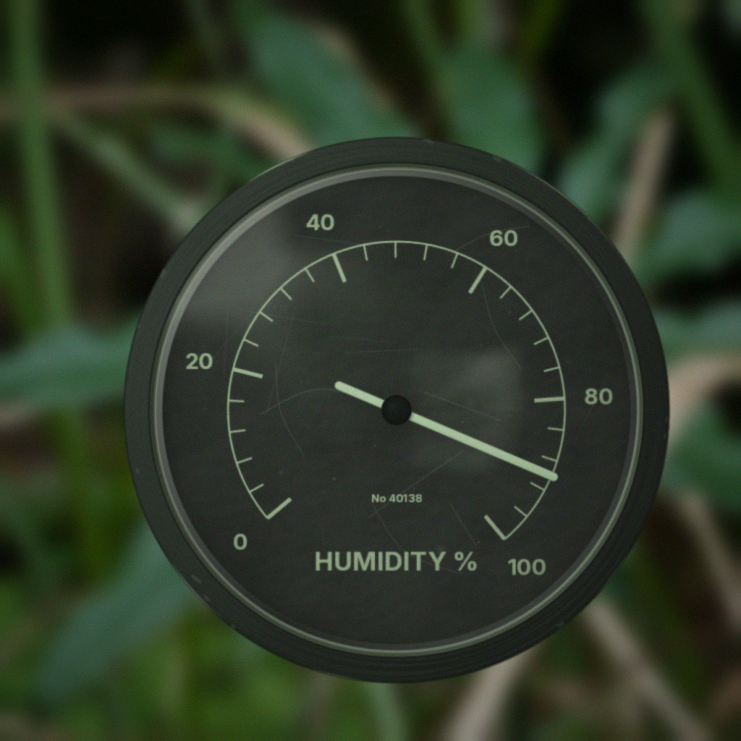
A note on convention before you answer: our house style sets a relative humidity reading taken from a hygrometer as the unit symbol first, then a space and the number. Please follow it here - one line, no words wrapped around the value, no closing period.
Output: % 90
